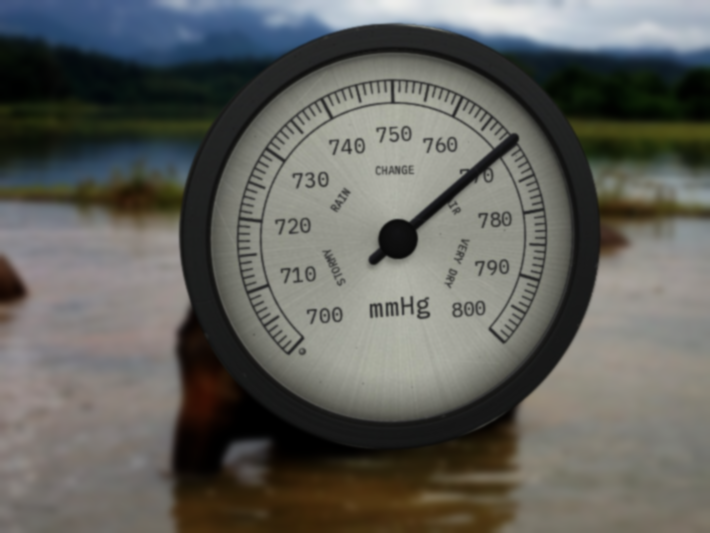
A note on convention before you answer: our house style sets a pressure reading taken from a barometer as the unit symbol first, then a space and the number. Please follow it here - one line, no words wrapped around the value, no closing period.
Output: mmHg 769
